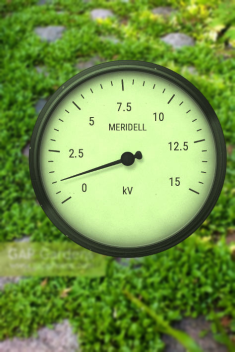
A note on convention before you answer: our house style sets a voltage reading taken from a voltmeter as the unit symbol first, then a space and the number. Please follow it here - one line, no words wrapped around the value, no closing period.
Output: kV 1
